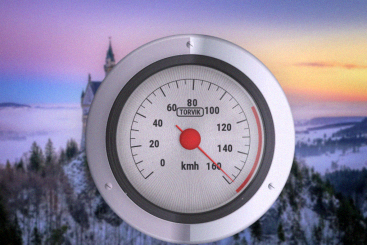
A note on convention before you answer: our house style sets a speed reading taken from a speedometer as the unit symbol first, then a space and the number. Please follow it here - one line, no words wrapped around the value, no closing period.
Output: km/h 157.5
